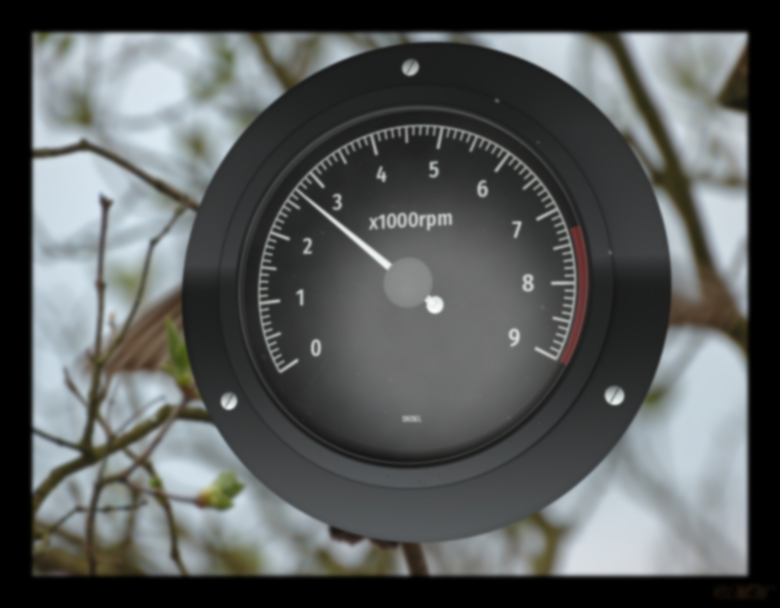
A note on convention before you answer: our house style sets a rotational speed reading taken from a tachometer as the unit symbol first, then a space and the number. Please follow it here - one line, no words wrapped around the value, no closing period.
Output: rpm 2700
